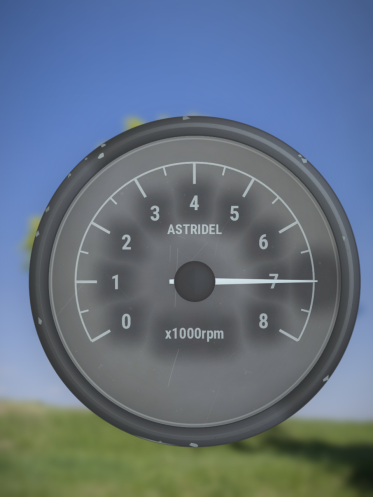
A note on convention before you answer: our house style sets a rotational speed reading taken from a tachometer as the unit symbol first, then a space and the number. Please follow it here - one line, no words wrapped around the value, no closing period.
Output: rpm 7000
